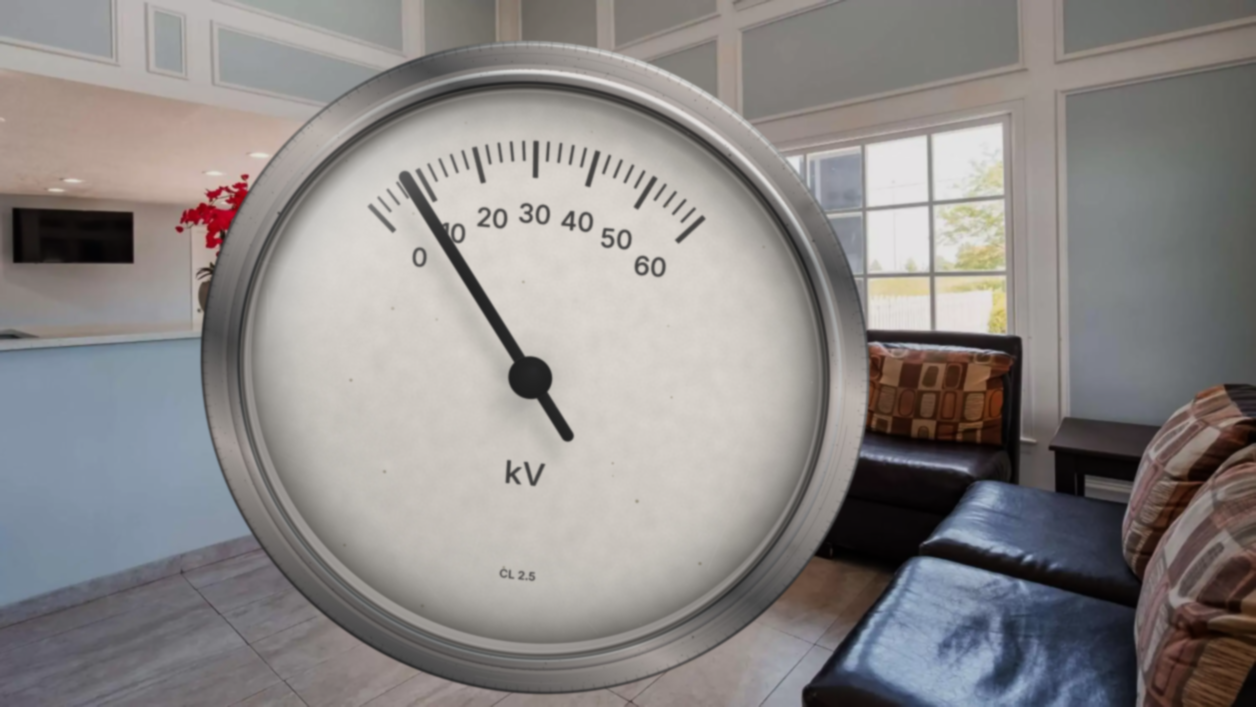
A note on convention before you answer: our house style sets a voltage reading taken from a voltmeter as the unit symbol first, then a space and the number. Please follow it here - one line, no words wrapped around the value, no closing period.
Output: kV 8
